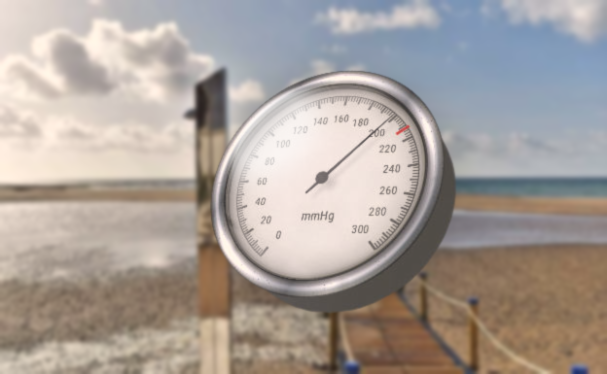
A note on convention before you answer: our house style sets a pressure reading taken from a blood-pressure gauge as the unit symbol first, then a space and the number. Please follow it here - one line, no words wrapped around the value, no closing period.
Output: mmHg 200
